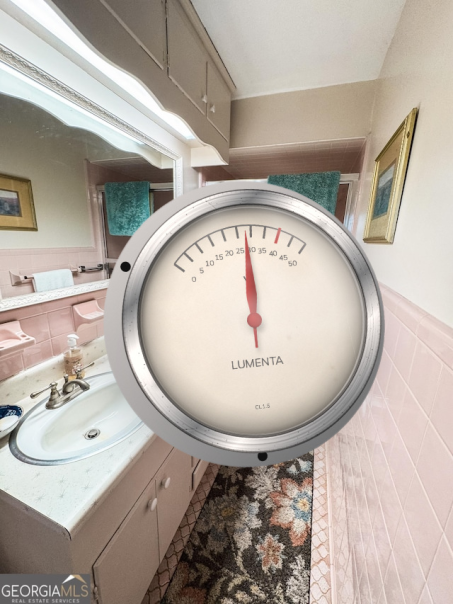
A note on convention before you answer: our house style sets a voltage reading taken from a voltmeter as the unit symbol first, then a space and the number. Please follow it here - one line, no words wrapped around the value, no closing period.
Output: V 27.5
